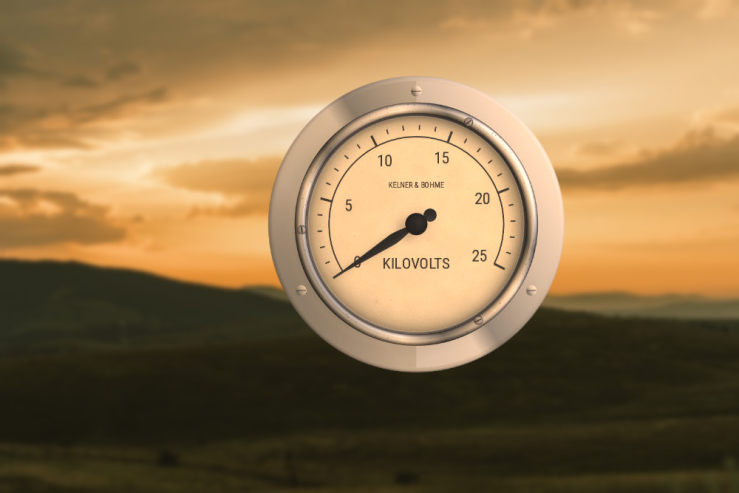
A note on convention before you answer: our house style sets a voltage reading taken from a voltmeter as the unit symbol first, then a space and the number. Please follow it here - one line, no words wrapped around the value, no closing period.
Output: kV 0
